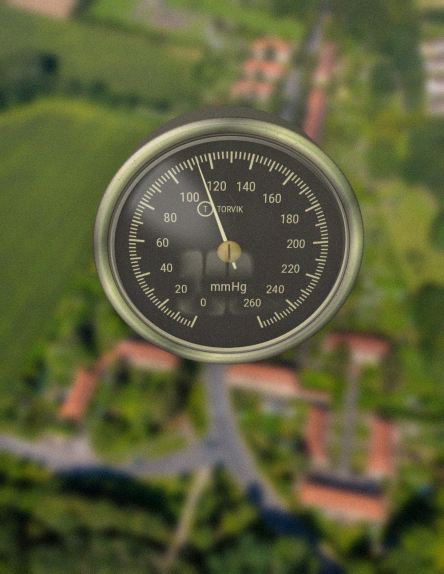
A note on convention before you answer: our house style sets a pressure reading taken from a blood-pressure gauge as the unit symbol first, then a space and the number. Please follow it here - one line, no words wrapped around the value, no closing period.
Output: mmHg 114
